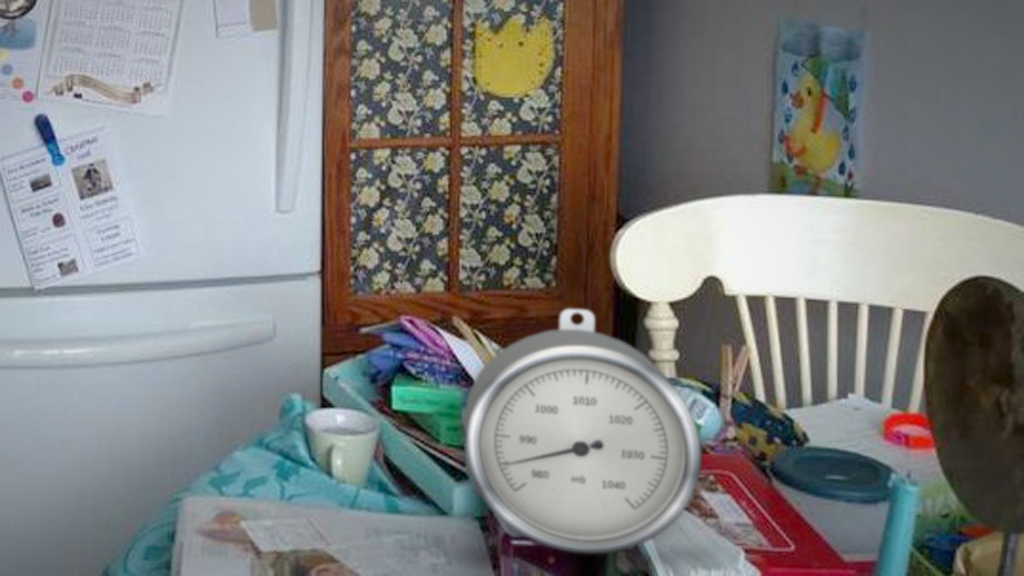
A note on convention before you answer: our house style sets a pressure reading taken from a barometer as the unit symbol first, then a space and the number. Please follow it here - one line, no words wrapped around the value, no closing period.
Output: mbar 985
